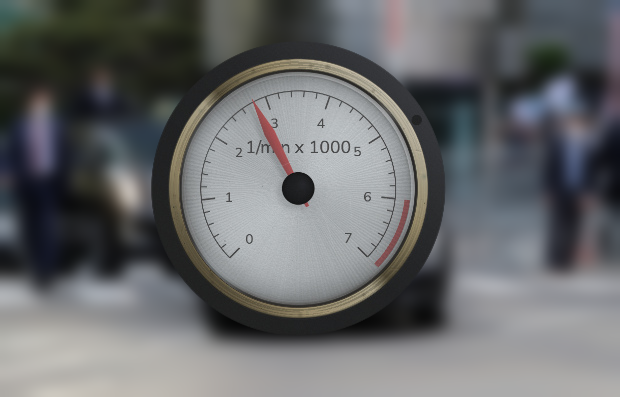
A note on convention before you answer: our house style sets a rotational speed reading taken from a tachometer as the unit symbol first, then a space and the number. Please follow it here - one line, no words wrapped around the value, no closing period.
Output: rpm 2800
